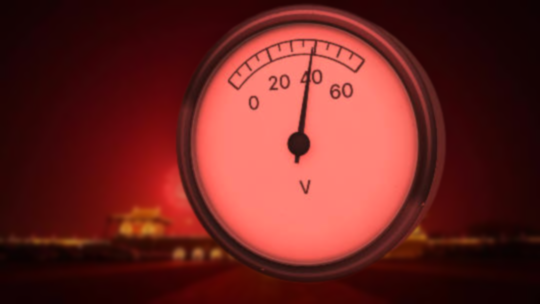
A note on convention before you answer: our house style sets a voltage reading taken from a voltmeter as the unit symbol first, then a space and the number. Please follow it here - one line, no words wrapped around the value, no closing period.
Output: V 40
